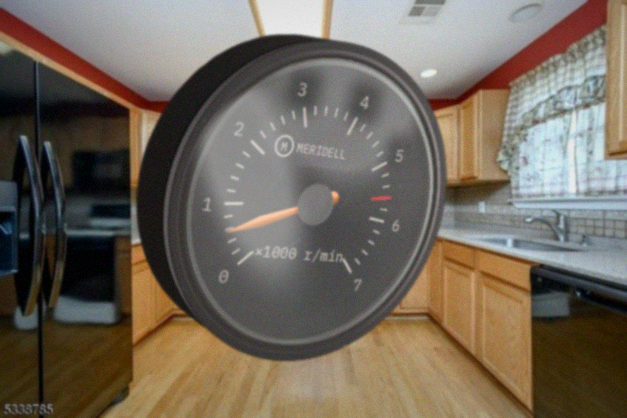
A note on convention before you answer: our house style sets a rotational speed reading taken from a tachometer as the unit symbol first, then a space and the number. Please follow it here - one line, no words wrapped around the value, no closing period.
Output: rpm 600
